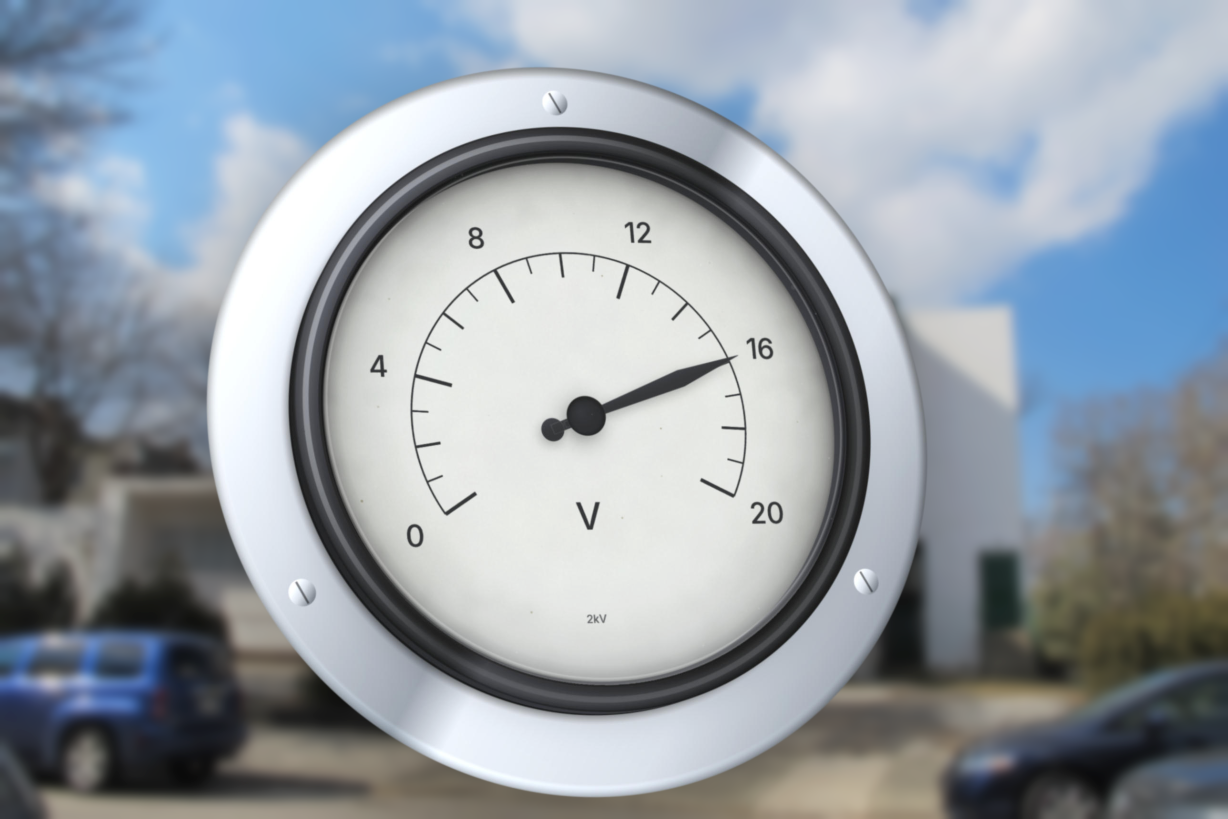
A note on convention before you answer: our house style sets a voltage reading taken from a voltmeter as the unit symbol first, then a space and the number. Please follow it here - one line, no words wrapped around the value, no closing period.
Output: V 16
